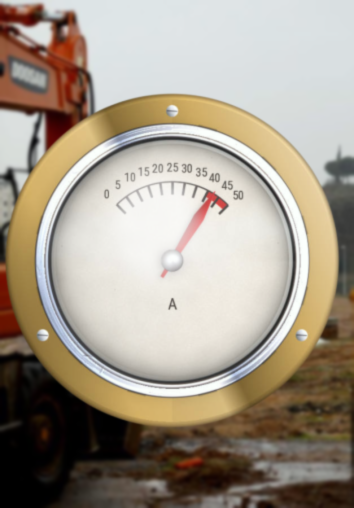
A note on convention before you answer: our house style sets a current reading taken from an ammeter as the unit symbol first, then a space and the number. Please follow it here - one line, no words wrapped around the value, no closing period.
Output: A 42.5
